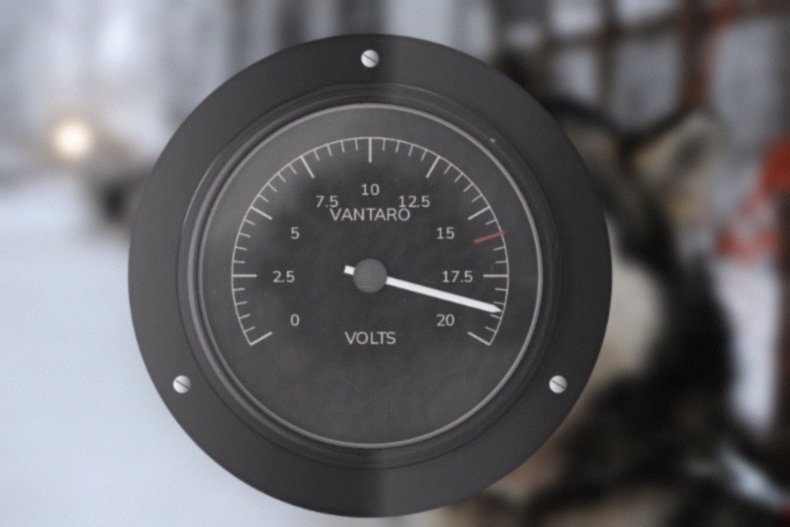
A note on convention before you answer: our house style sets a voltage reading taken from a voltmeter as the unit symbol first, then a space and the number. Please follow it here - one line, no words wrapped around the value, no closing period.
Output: V 18.75
